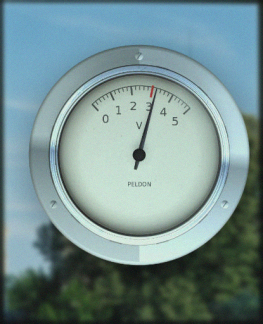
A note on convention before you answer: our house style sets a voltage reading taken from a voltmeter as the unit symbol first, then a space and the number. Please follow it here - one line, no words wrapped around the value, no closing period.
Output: V 3.2
